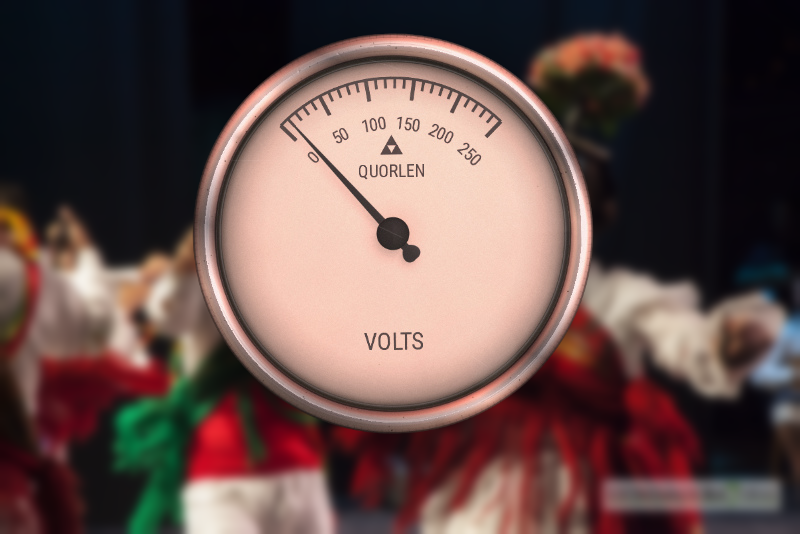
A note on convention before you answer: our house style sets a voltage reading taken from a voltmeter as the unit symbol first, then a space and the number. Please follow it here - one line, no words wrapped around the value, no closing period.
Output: V 10
